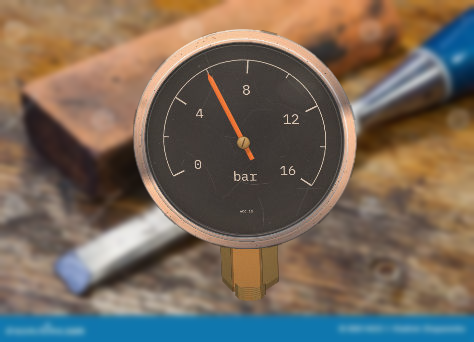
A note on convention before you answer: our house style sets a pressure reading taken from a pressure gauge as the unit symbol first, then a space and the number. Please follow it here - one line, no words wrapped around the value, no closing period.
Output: bar 6
